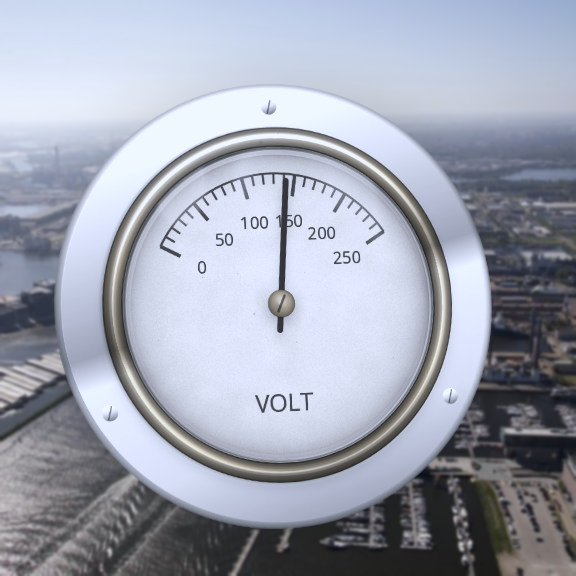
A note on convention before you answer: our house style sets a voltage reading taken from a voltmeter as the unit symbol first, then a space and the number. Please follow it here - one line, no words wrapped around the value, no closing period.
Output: V 140
